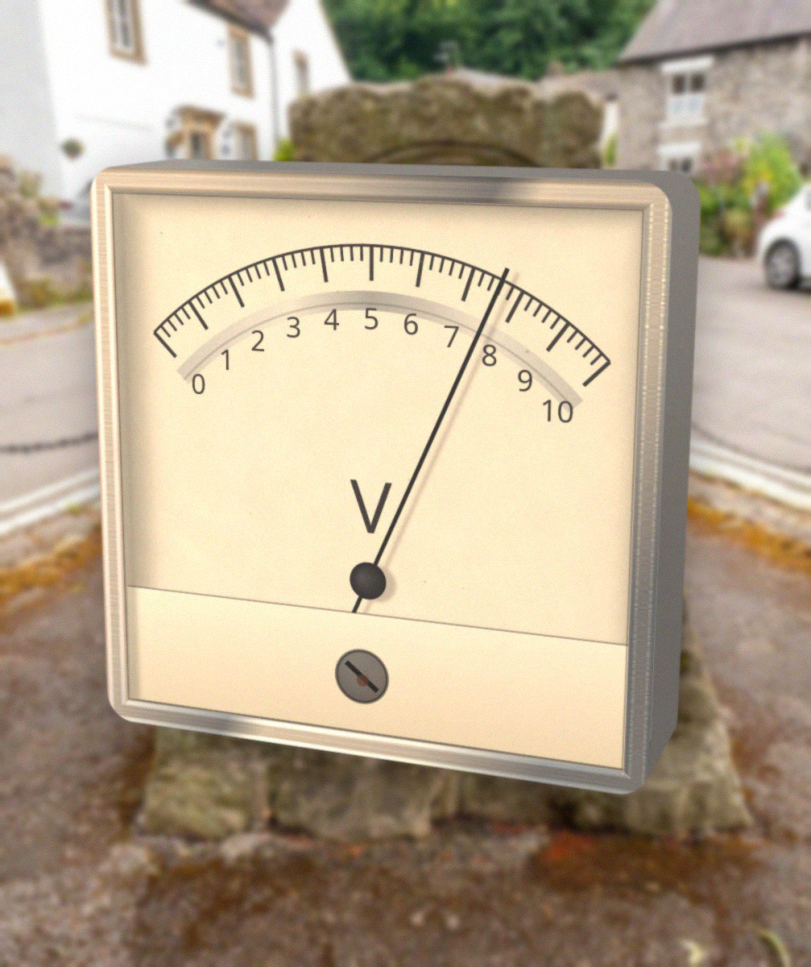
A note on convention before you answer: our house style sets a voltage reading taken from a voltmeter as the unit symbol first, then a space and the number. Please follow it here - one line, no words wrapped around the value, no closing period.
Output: V 7.6
